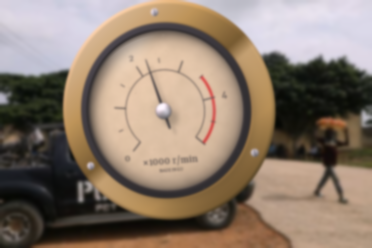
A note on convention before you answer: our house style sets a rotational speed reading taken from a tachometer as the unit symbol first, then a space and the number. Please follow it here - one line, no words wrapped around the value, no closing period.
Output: rpm 2250
